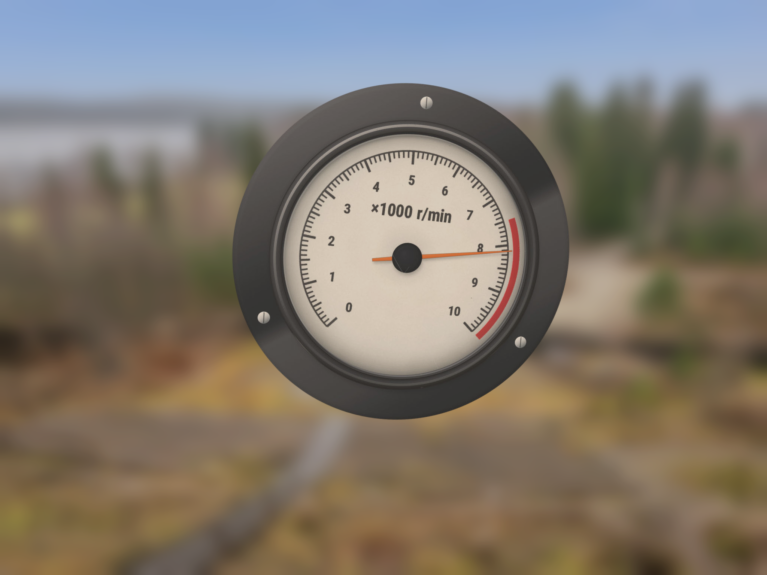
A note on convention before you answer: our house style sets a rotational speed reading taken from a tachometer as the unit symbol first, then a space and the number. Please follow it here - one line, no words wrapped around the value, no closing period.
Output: rpm 8100
